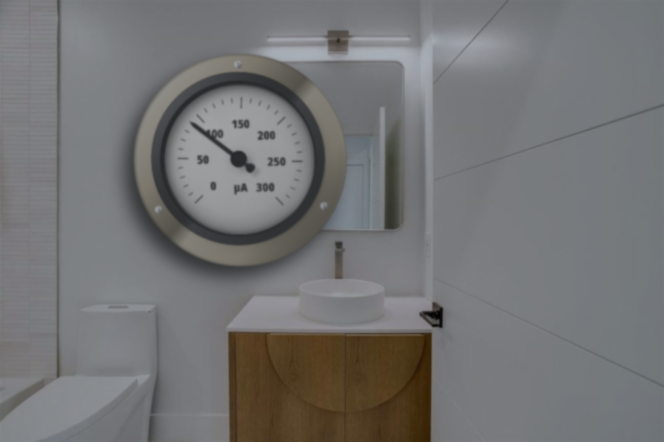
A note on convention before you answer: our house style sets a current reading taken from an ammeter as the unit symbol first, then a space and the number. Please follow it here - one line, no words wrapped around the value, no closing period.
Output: µA 90
